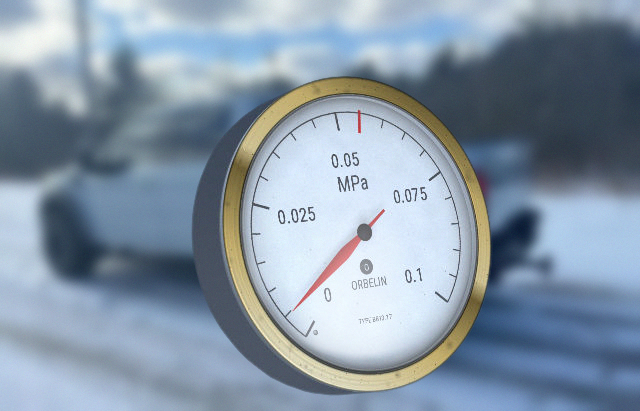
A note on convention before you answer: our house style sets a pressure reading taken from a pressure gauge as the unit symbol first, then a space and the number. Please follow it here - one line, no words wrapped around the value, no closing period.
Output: MPa 0.005
